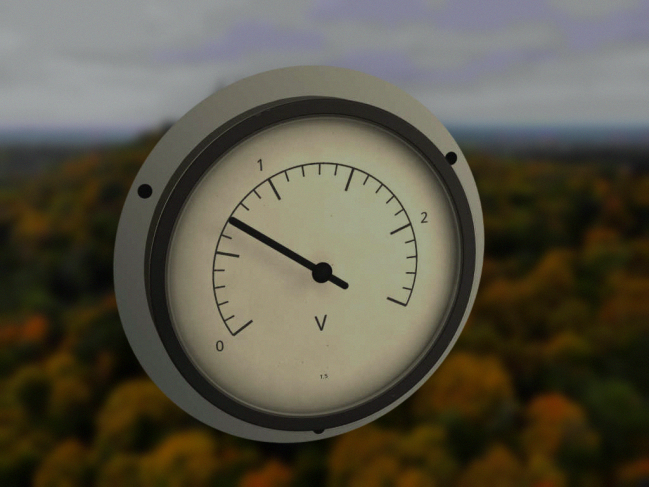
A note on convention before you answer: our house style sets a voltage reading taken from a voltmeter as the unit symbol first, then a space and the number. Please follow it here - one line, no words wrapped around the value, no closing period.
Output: V 0.7
